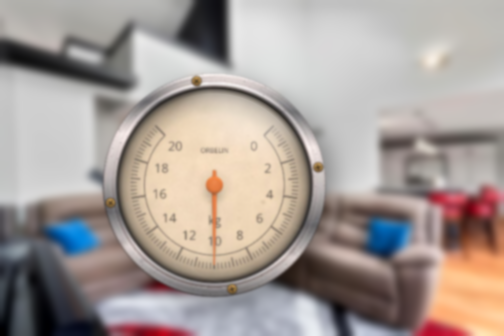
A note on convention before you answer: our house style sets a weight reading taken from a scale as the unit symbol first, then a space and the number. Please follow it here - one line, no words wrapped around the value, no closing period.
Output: kg 10
